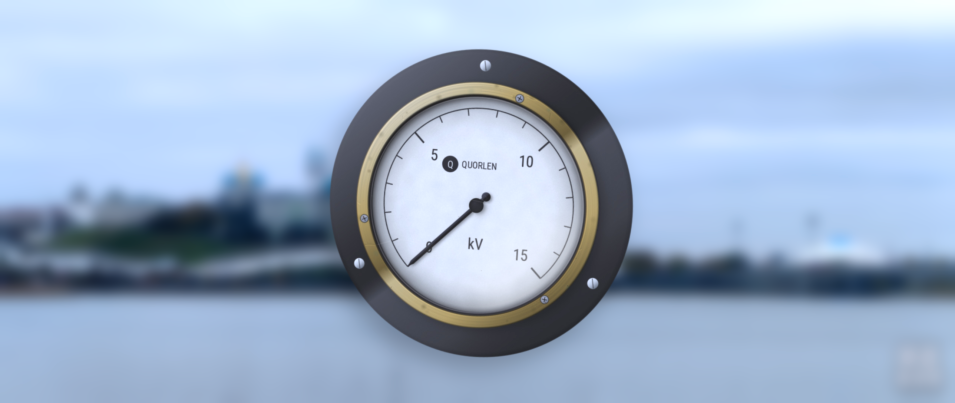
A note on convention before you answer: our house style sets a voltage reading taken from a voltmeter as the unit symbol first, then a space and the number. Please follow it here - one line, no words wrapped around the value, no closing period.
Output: kV 0
